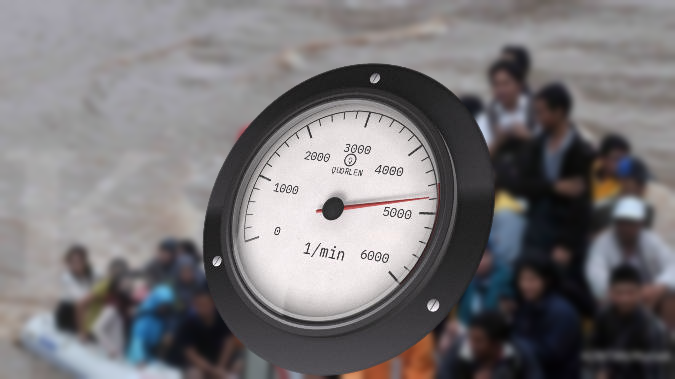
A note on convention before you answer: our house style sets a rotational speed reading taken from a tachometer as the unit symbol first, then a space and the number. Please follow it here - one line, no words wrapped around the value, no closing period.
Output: rpm 4800
